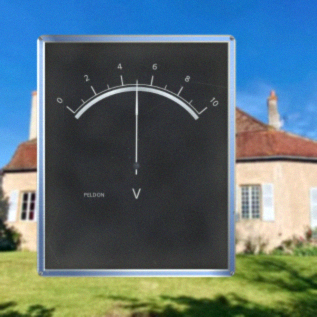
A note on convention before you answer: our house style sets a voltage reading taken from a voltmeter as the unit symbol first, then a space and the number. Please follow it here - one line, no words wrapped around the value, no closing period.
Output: V 5
